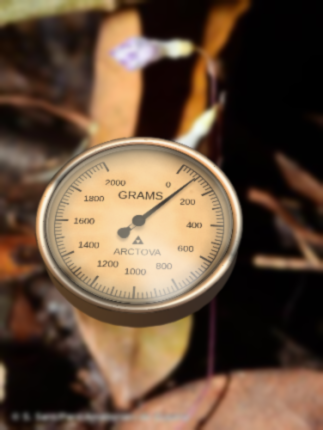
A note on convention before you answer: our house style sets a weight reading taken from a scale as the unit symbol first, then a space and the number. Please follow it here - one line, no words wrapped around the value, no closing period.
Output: g 100
